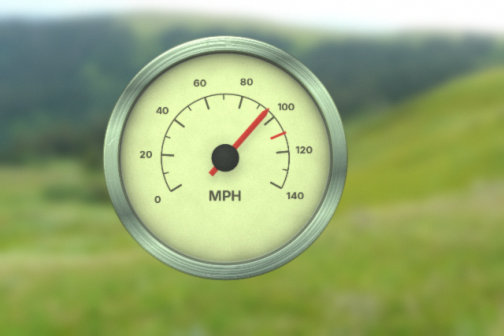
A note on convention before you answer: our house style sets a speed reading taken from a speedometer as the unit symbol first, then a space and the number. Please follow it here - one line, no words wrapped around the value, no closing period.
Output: mph 95
